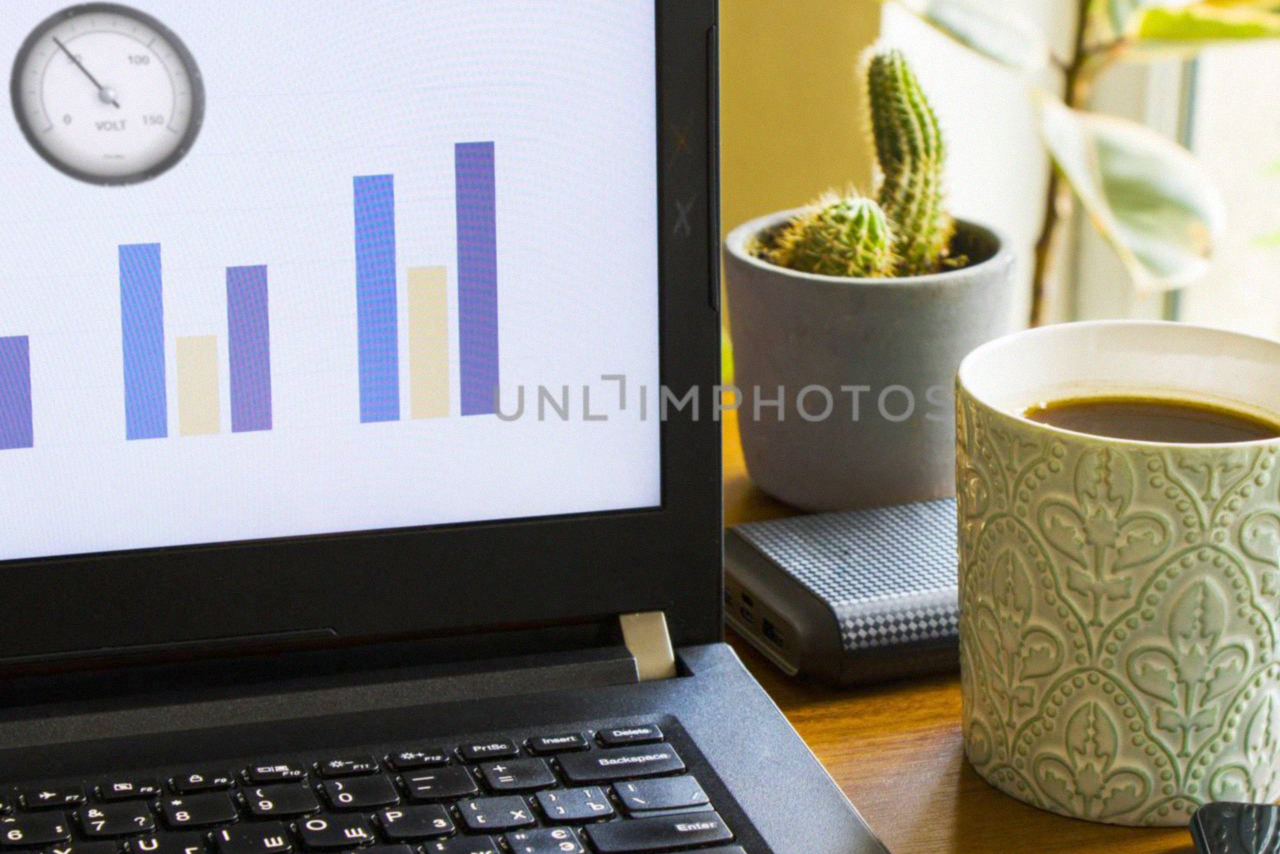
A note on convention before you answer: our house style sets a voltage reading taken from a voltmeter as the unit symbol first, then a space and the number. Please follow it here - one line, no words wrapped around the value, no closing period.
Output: V 50
